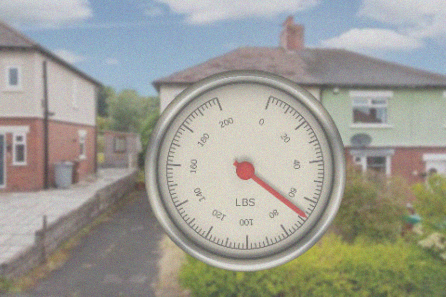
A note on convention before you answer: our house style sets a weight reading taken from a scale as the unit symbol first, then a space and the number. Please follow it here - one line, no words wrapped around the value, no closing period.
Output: lb 68
